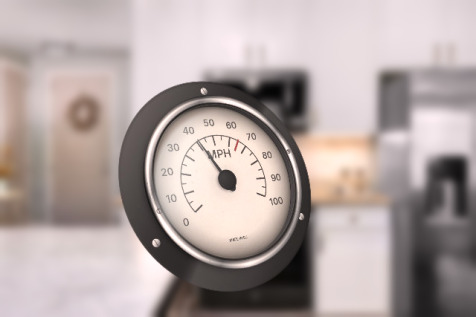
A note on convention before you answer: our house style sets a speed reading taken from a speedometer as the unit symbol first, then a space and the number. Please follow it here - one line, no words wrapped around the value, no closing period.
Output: mph 40
